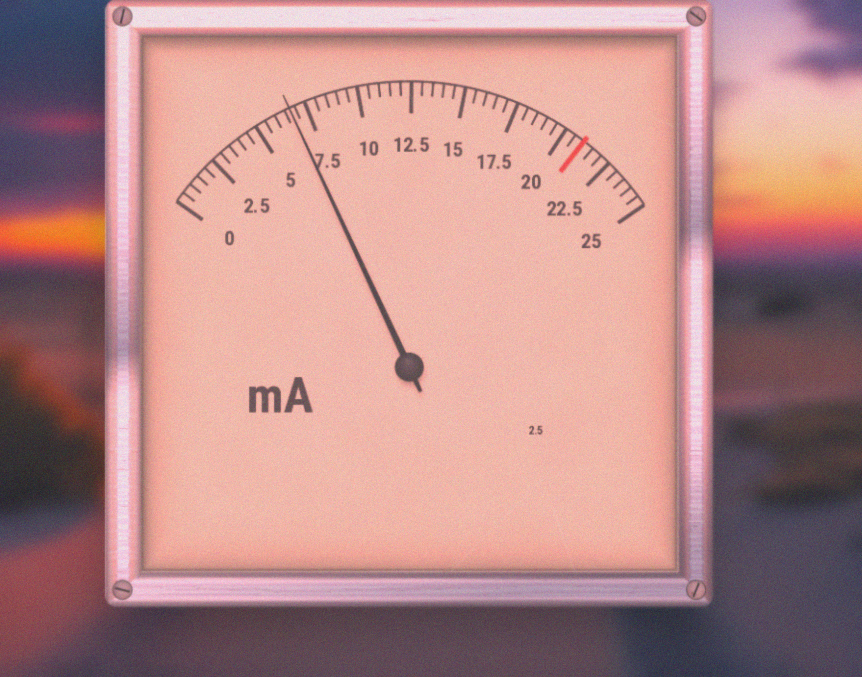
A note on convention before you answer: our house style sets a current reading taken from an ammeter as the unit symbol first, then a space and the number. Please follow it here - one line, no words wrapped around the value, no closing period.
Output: mA 6.75
